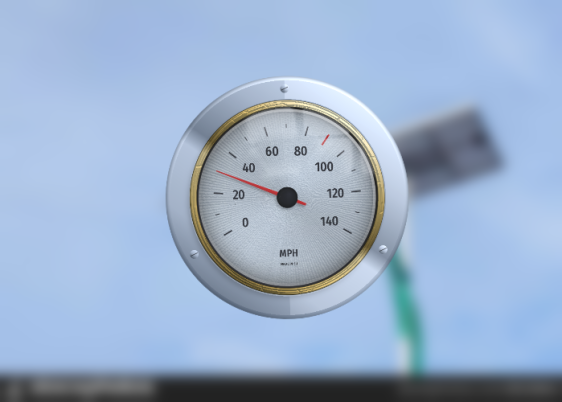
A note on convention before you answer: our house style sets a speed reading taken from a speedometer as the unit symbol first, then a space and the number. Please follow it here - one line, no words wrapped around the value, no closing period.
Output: mph 30
